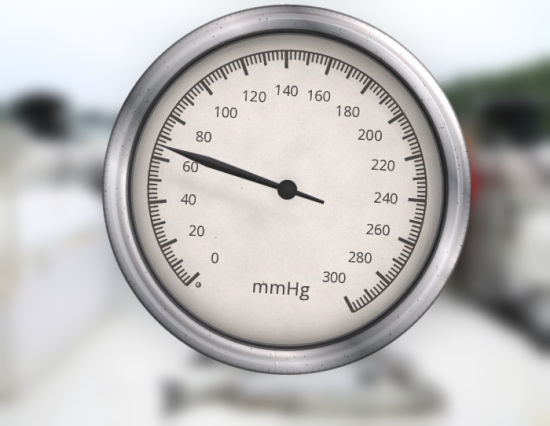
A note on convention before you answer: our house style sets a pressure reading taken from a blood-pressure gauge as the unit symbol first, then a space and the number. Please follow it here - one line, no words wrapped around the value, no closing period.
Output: mmHg 66
